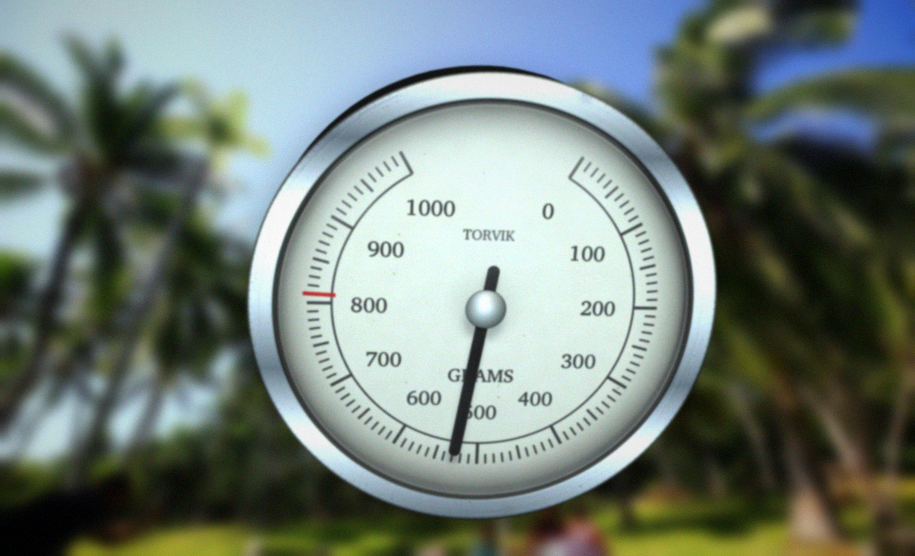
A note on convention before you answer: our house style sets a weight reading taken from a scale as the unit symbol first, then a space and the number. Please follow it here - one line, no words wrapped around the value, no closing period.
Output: g 530
